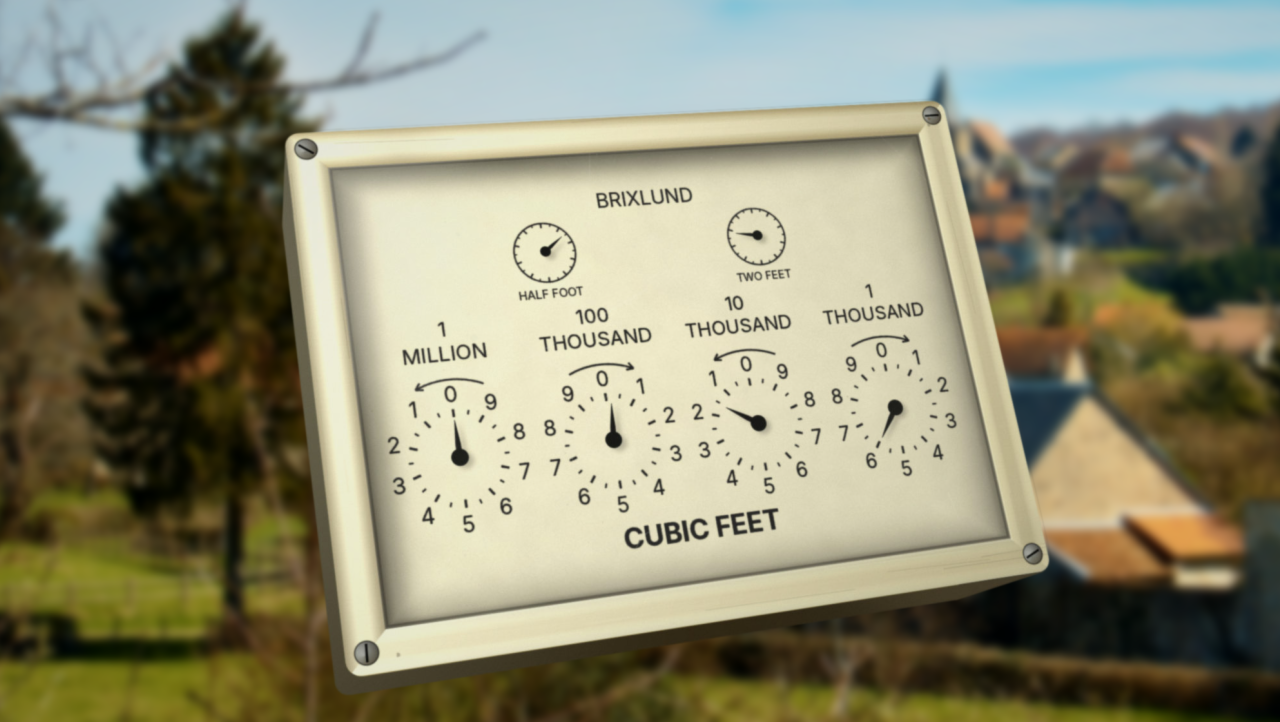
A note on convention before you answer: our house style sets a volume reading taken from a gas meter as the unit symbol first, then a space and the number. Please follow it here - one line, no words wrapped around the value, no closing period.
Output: ft³ 1600
